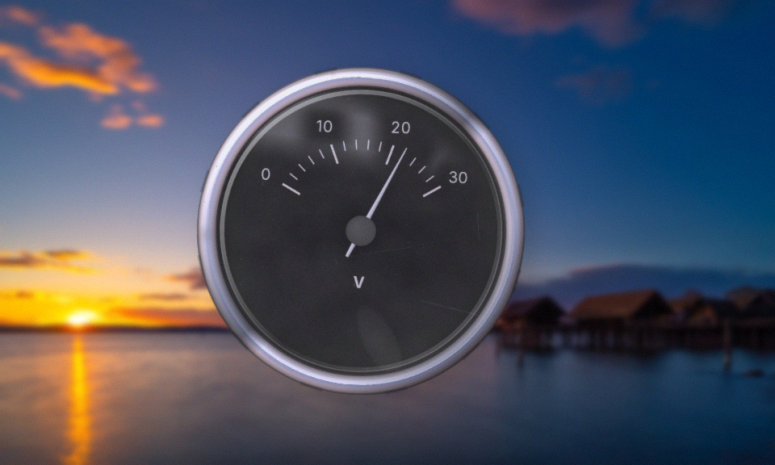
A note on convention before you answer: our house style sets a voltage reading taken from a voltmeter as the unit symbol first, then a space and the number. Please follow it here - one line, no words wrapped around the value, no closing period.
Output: V 22
